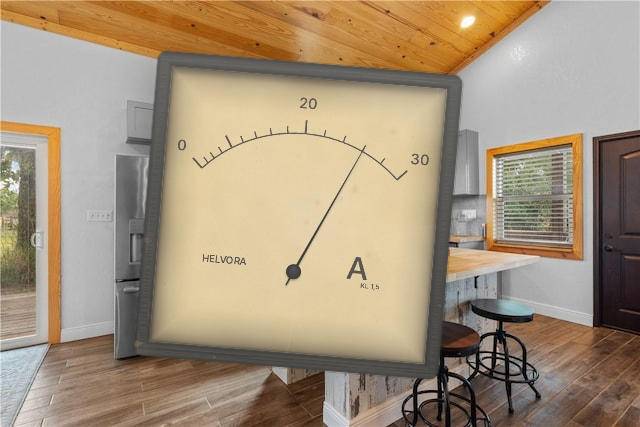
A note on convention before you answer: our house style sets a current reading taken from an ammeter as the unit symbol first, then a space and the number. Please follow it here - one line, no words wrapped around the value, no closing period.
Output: A 26
